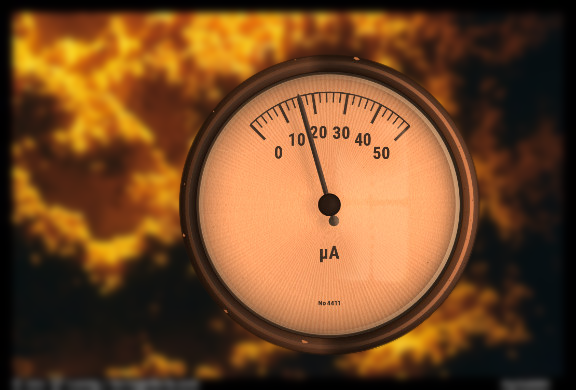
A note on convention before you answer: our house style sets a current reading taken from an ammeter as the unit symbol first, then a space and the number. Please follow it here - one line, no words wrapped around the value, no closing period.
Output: µA 16
